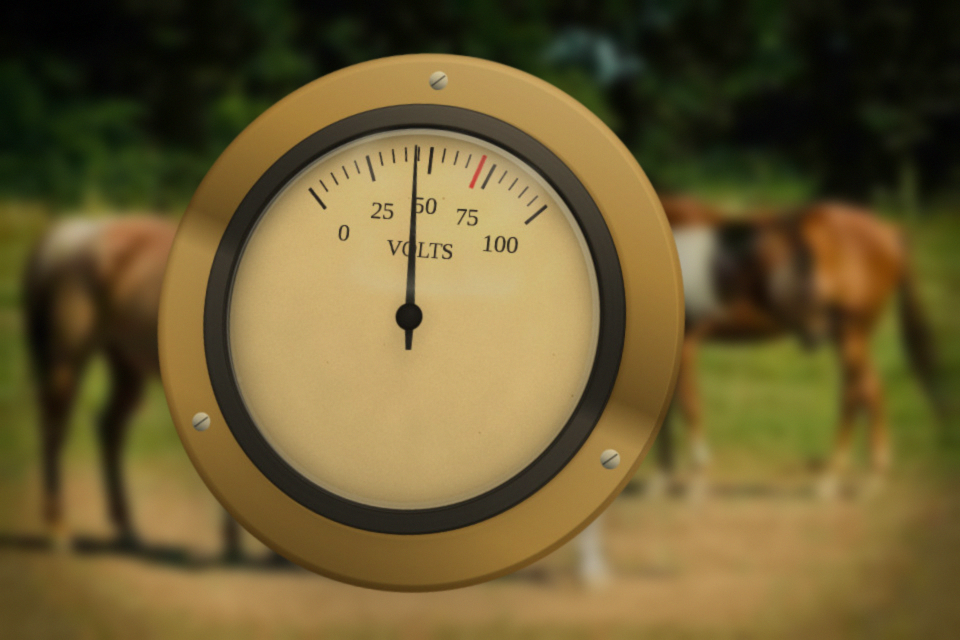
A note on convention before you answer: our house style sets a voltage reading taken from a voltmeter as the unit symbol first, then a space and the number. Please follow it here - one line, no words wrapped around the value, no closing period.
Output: V 45
